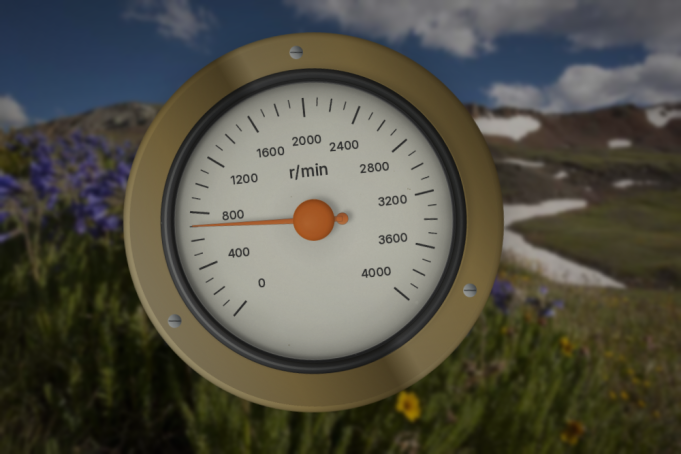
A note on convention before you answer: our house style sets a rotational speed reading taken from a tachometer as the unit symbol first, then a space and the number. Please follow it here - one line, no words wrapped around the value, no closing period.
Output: rpm 700
